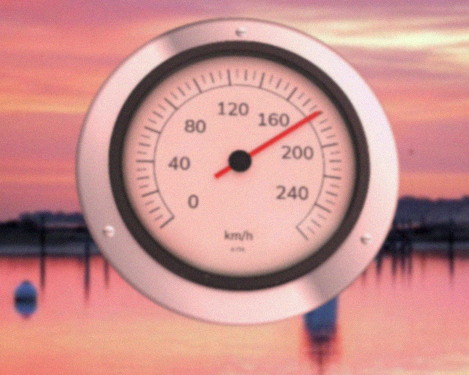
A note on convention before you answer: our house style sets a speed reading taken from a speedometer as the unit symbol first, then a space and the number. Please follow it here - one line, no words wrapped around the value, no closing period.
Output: km/h 180
